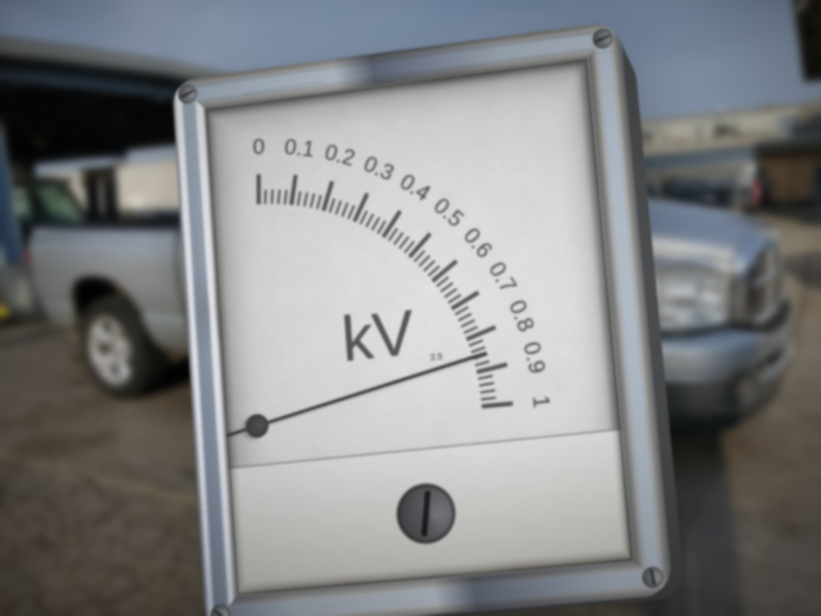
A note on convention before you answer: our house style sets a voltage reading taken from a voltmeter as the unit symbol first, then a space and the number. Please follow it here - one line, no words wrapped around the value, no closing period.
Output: kV 0.86
